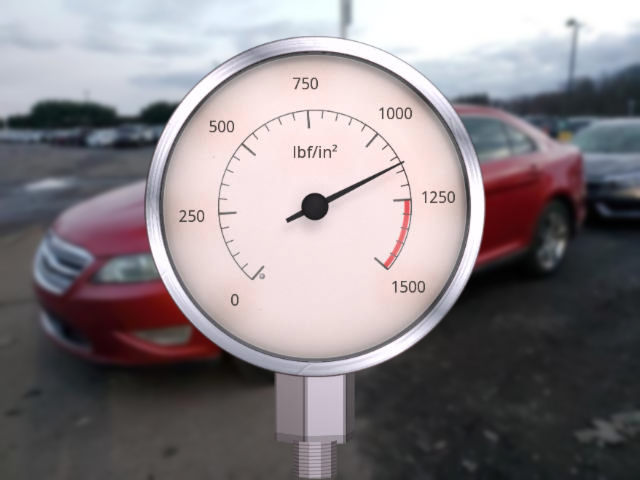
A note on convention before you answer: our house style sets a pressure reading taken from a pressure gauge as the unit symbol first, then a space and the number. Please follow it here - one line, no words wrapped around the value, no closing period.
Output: psi 1125
